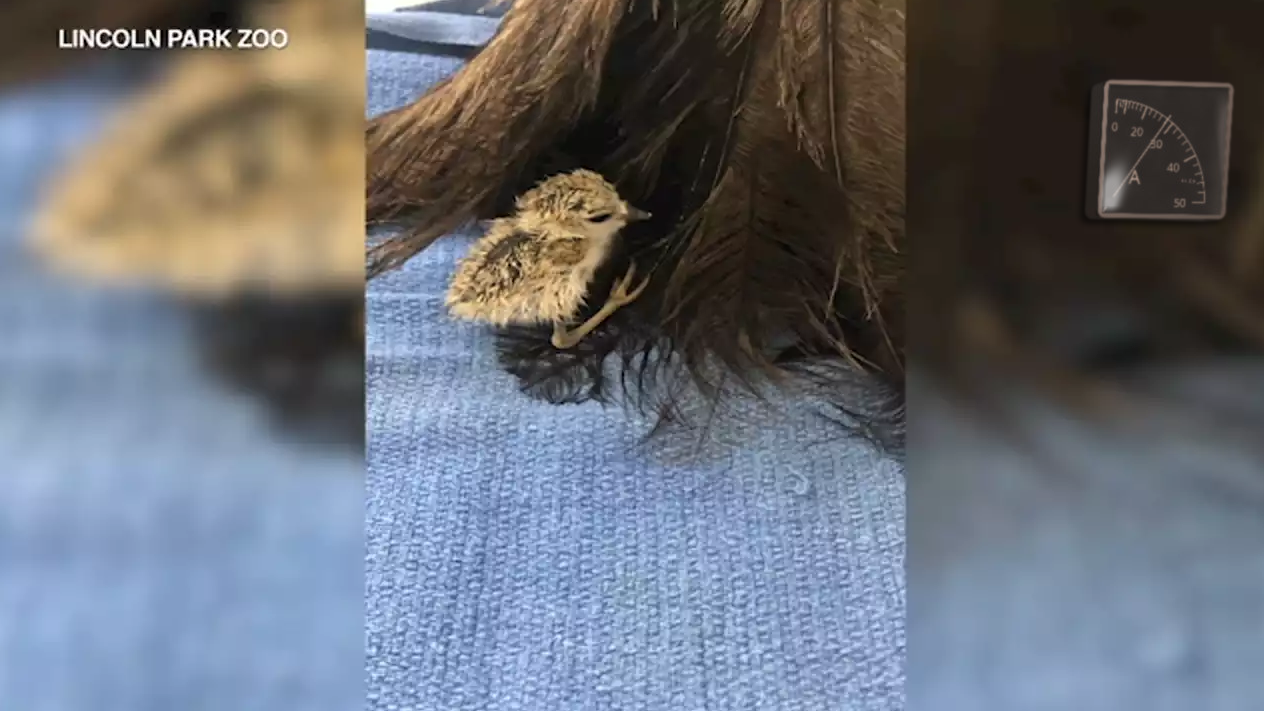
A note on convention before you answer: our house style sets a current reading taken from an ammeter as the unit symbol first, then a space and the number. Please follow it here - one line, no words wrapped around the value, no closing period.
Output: A 28
